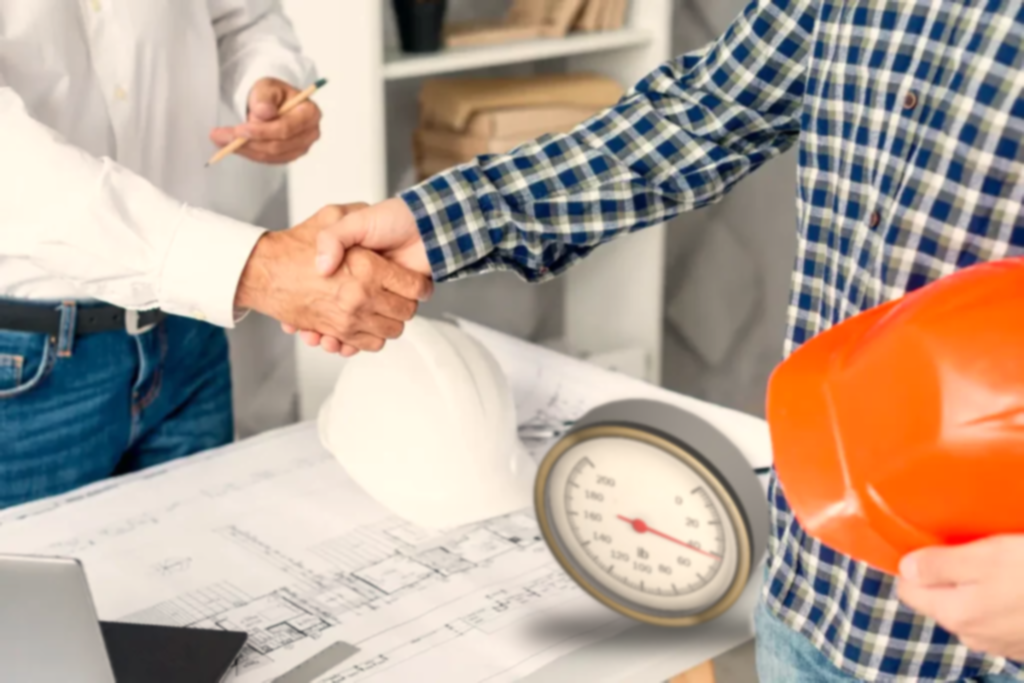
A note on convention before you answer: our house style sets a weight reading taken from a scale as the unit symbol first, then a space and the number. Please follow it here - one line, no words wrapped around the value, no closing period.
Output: lb 40
